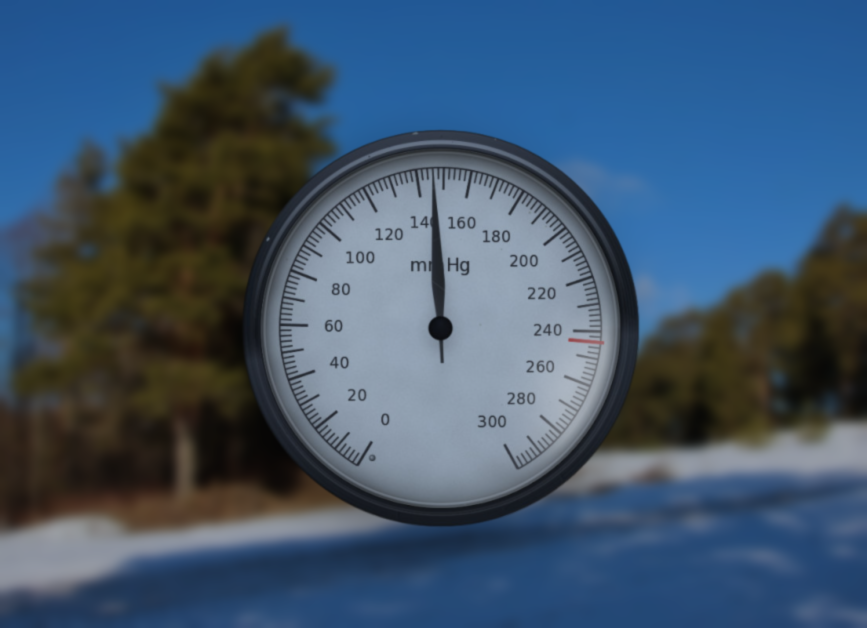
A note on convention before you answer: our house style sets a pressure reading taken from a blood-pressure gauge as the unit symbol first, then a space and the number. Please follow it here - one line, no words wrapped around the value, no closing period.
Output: mmHg 146
